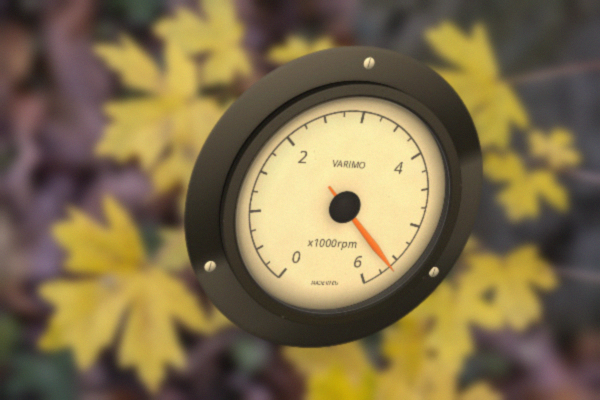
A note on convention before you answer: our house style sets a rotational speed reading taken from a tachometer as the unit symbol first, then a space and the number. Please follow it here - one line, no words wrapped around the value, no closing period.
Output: rpm 5625
